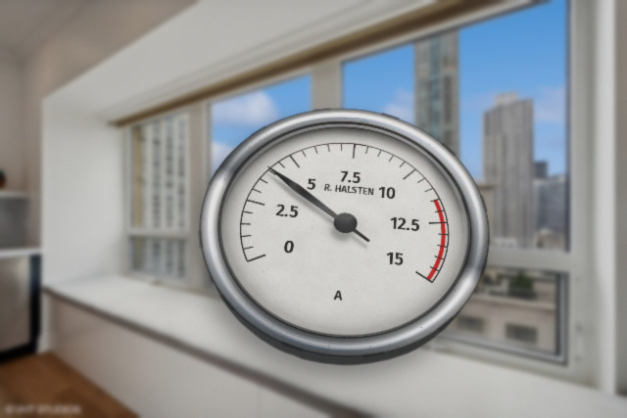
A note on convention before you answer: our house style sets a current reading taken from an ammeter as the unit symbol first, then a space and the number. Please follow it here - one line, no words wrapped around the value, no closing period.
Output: A 4
